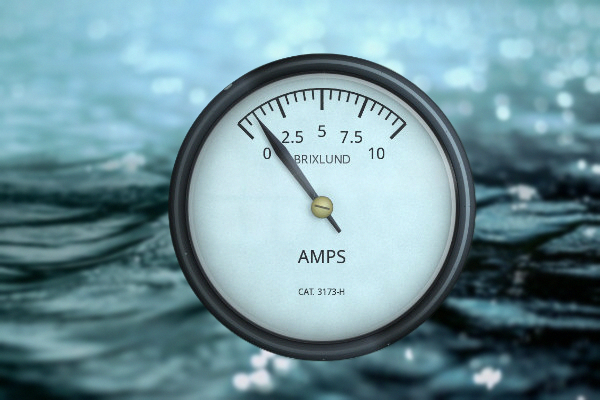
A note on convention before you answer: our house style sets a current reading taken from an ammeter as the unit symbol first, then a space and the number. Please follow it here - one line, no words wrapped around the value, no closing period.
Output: A 1
